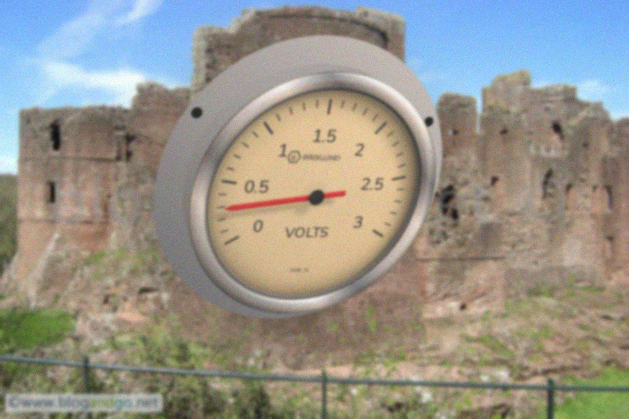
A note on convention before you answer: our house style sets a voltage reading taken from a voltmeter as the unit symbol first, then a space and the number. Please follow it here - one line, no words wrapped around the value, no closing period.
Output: V 0.3
